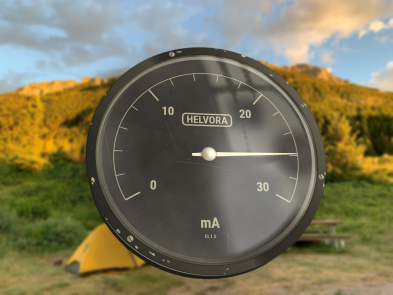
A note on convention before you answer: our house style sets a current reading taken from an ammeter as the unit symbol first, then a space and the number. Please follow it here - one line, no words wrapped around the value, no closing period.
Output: mA 26
